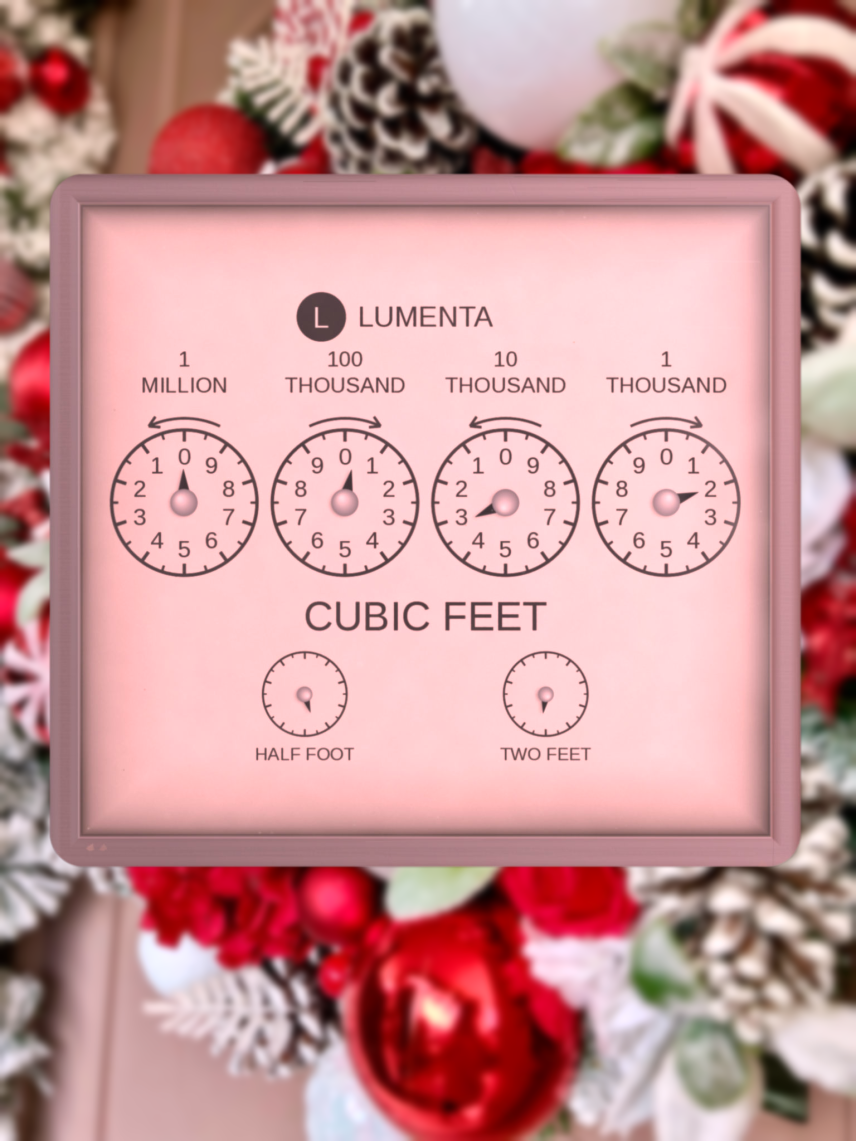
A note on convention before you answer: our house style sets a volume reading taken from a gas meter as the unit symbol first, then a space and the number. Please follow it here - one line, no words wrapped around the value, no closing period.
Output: ft³ 3200
